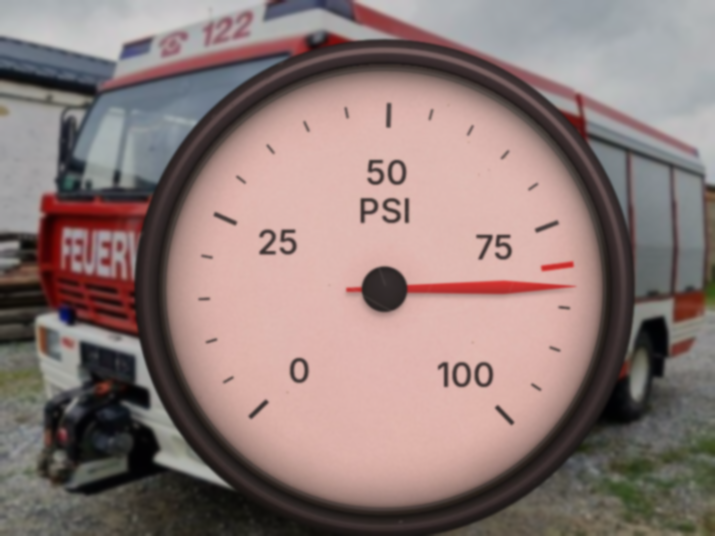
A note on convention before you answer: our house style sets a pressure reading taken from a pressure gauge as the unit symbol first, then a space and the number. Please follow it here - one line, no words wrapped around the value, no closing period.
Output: psi 82.5
